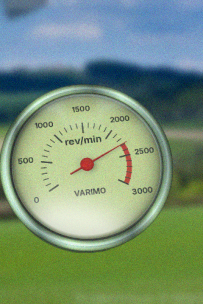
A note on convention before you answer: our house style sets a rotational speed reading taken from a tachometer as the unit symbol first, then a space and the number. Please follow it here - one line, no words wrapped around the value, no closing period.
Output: rpm 2300
